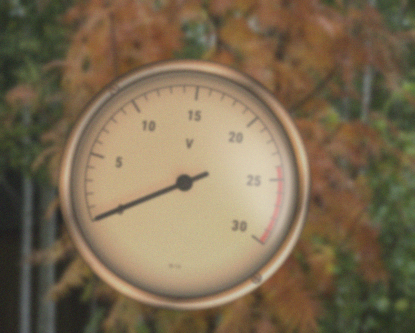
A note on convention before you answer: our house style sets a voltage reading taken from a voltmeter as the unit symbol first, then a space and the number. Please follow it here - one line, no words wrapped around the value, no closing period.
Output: V 0
